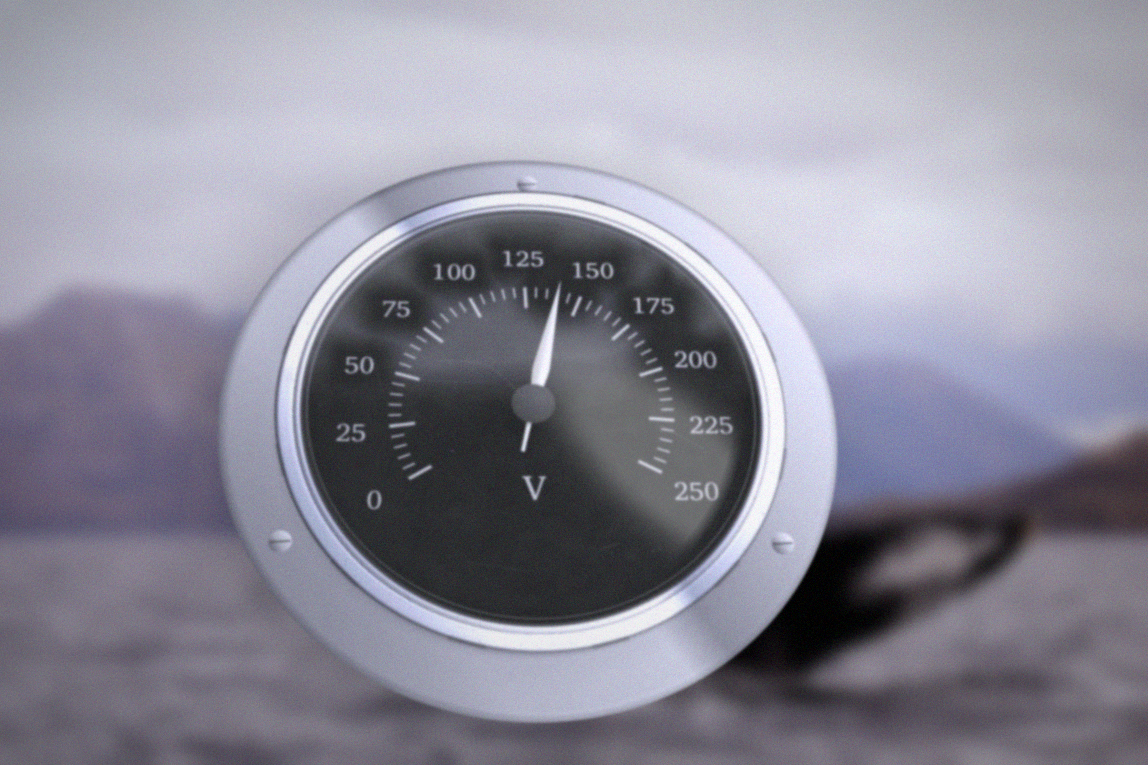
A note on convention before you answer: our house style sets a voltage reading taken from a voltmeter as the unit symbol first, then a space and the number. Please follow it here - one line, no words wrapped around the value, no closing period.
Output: V 140
